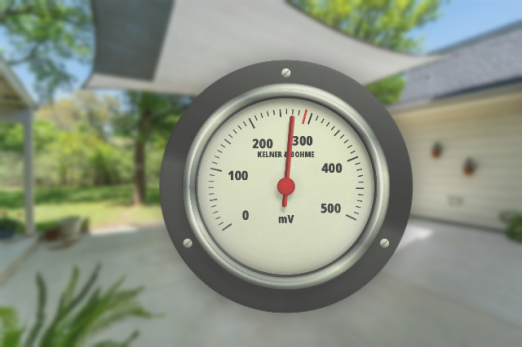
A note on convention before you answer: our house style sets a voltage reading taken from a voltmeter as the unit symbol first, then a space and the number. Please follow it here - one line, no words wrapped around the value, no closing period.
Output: mV 270
